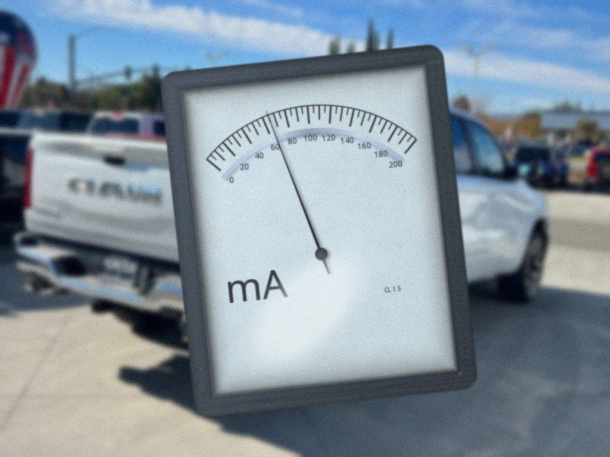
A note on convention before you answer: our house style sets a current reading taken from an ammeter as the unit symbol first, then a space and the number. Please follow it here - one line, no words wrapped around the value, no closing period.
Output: mA 65
